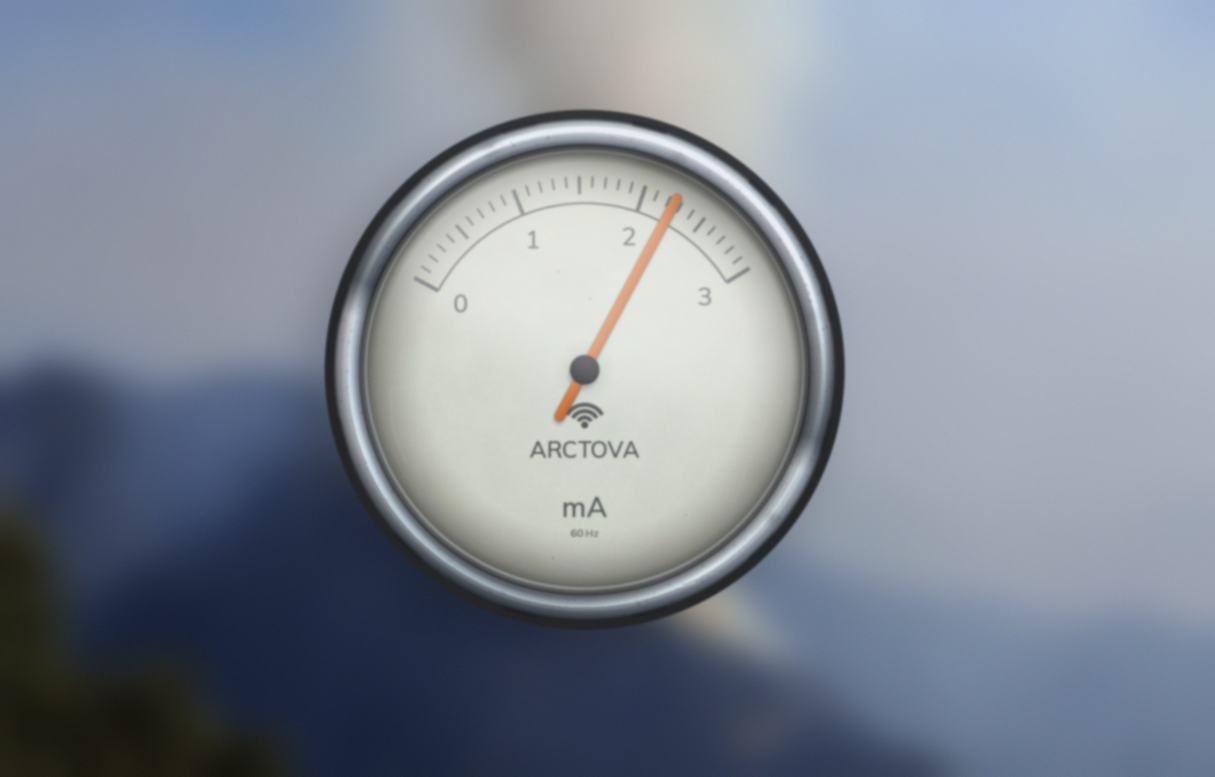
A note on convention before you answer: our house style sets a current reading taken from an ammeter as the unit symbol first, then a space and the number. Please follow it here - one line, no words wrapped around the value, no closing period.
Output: mA 2.25
